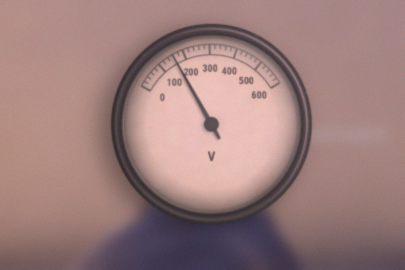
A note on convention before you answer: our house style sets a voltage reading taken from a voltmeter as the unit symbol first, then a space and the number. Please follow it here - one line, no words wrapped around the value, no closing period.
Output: V 160
